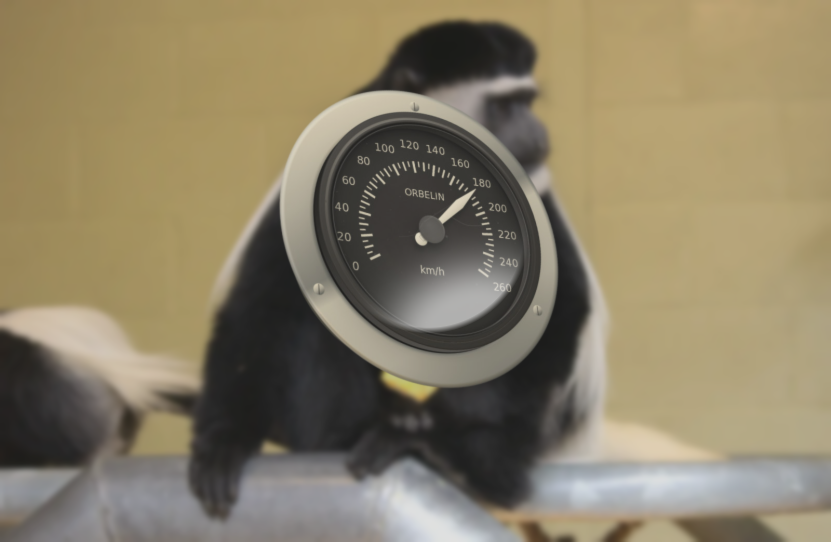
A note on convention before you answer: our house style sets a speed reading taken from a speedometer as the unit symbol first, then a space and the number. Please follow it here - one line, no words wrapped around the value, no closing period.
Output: km/h 180
